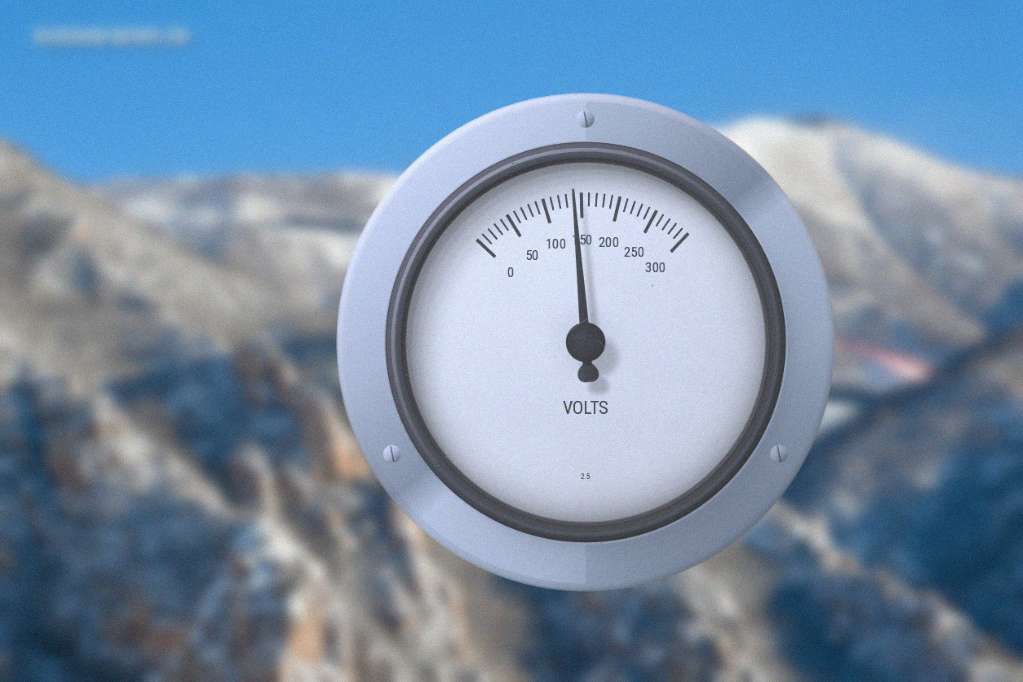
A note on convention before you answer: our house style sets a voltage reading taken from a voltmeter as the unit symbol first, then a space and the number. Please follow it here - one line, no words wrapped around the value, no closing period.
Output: V 140
